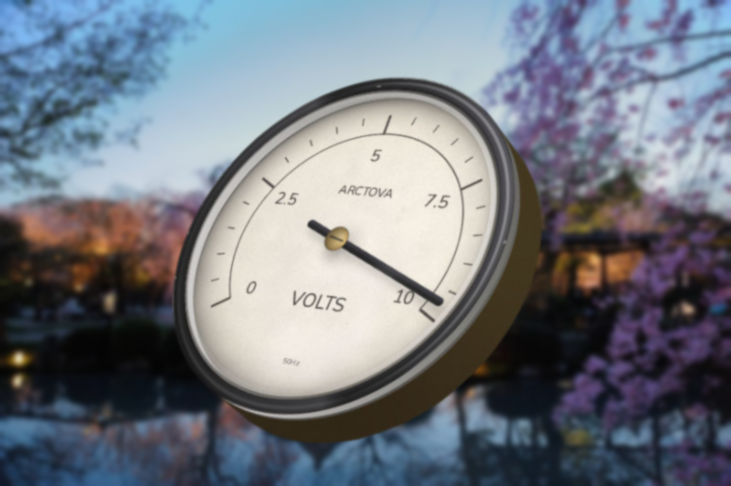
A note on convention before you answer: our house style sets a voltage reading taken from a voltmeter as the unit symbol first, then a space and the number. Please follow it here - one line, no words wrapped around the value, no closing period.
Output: V 9.75
